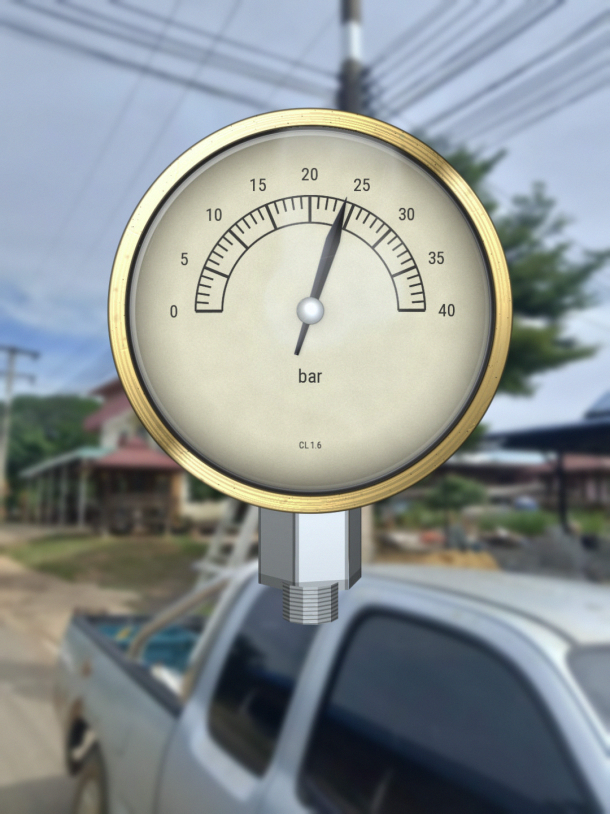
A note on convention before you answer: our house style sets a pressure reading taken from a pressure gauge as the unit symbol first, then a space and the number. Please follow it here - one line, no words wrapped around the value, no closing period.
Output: bar 24
